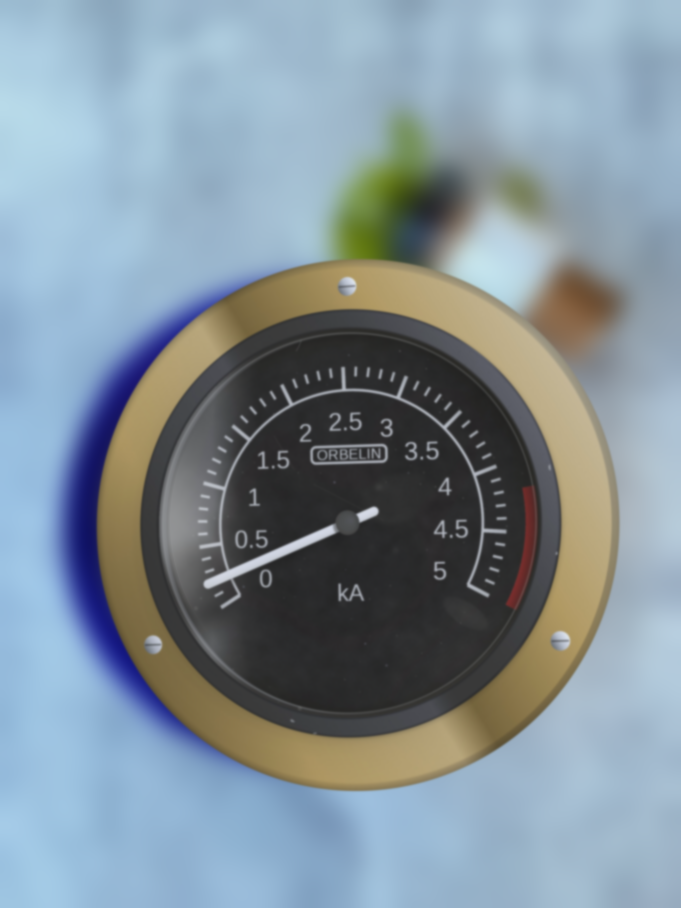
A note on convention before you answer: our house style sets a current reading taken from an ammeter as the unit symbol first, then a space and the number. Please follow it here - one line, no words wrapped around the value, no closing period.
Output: kA 0.2
